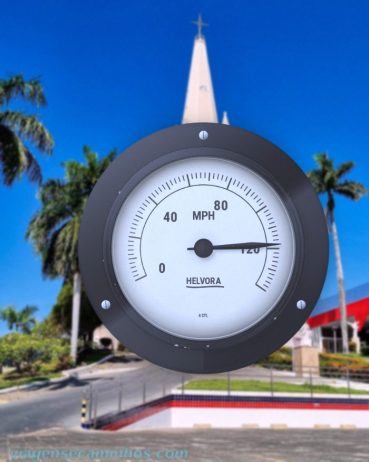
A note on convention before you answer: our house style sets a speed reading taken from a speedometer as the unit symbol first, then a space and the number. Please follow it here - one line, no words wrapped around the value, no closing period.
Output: mph 118
